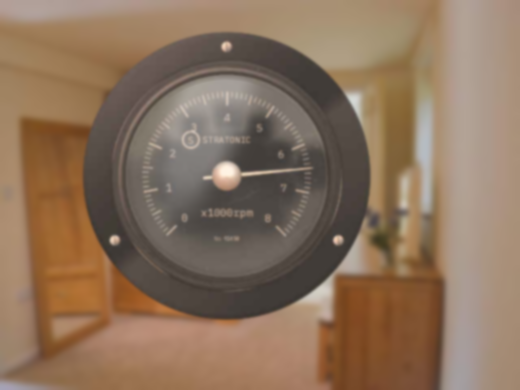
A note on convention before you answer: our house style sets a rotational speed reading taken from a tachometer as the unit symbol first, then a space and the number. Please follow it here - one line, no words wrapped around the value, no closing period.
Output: rpm 6500
